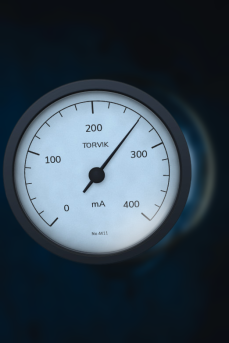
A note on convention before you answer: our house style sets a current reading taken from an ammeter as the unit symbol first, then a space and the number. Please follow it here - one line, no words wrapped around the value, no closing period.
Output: mA 260
